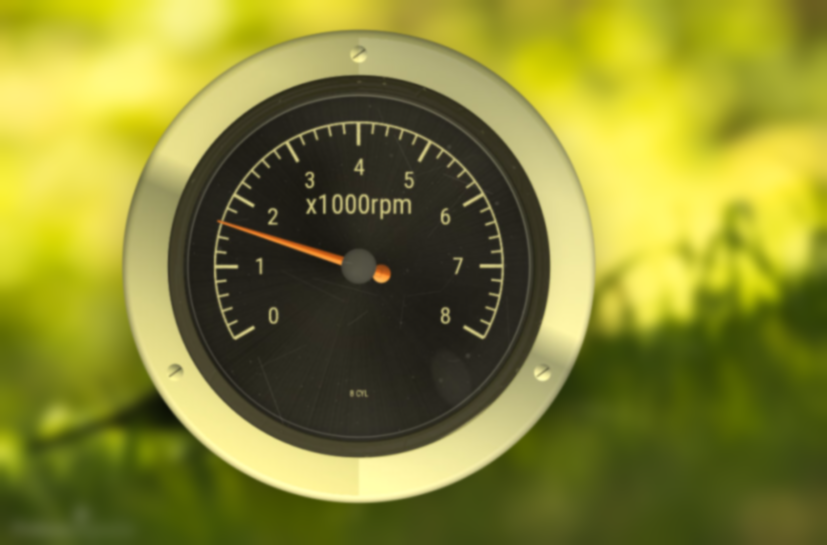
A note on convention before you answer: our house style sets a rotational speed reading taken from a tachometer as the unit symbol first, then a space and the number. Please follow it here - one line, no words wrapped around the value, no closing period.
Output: rpm 1600
